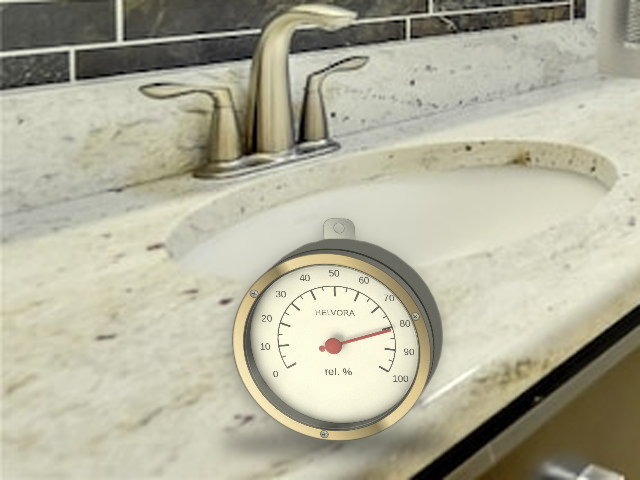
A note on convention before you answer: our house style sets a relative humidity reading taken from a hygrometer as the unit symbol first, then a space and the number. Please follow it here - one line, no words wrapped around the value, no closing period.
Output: % 80
